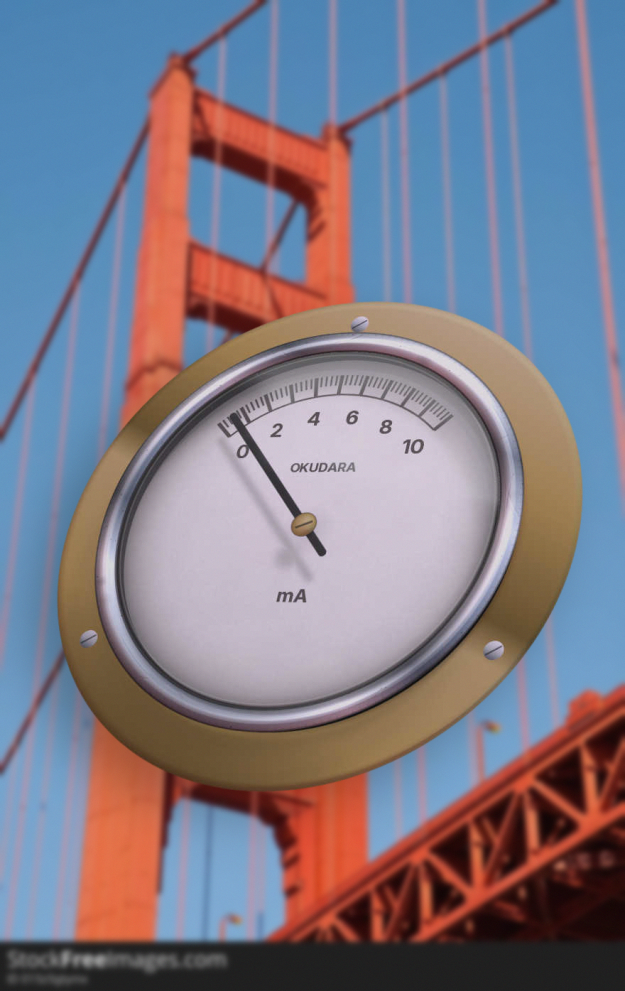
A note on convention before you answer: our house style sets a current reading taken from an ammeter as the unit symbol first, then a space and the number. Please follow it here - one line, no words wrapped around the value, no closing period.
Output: mA 0.6
